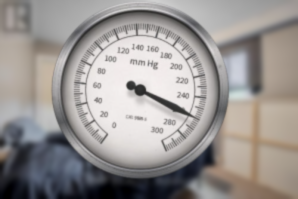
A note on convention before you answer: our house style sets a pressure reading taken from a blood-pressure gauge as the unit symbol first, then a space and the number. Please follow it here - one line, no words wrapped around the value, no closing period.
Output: mmHg 260
